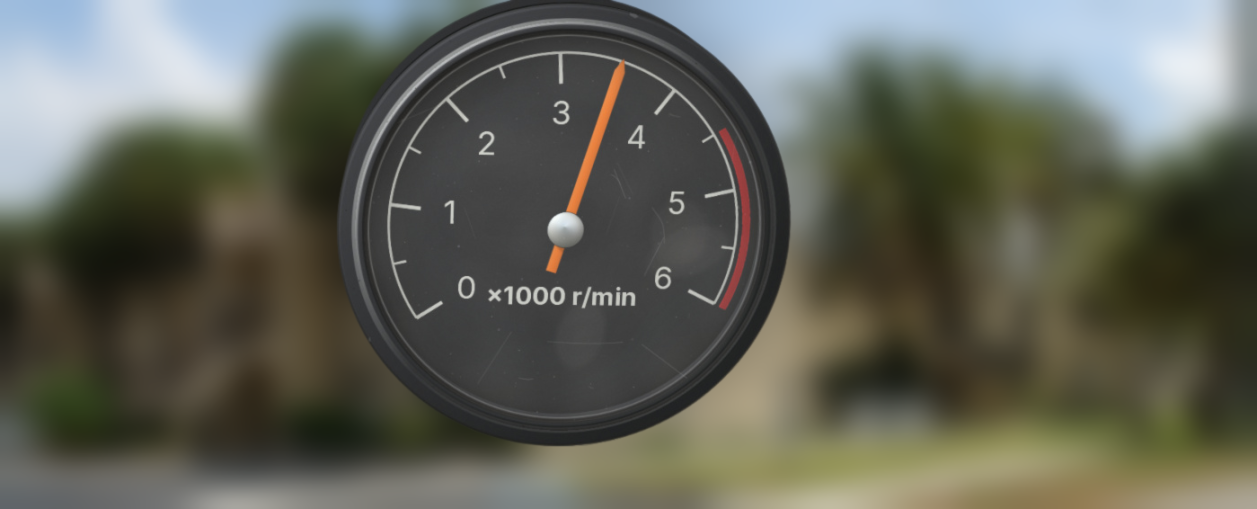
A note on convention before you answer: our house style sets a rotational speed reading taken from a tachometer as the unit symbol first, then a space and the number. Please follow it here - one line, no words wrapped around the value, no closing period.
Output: rpm 3500
